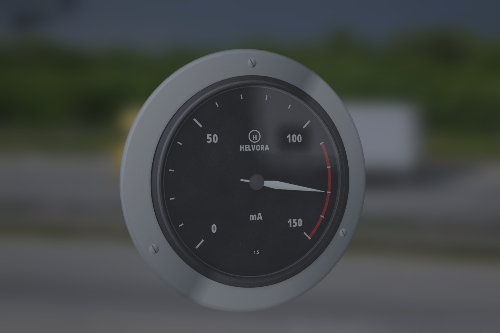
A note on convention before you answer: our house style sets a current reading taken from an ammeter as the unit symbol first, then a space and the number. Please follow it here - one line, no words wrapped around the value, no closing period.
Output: mA 130
